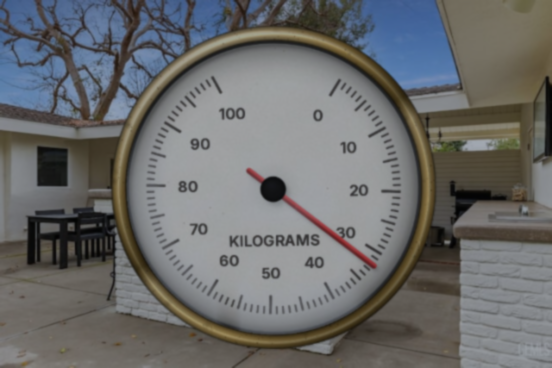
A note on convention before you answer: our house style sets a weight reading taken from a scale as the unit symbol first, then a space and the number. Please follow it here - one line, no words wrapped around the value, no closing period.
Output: kg 32
